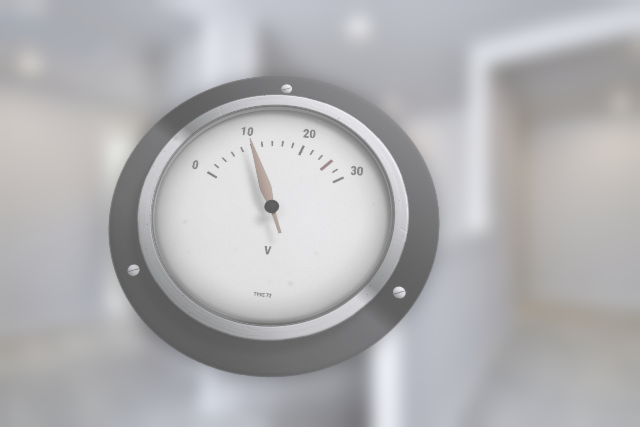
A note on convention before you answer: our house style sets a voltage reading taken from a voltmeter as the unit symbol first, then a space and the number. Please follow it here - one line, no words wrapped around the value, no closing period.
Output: V 10
